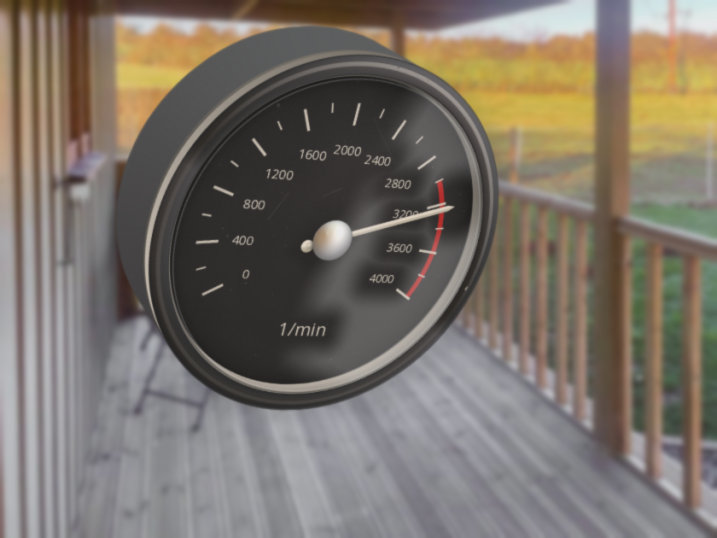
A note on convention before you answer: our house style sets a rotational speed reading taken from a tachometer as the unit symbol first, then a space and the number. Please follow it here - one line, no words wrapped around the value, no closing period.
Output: rpm 3200
